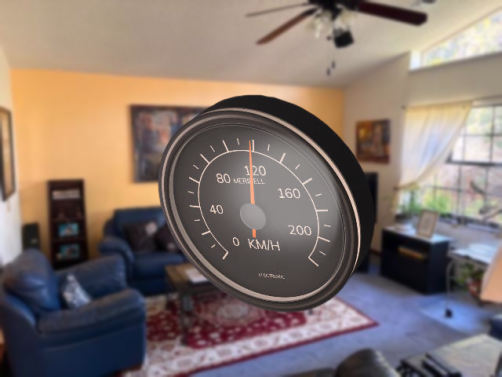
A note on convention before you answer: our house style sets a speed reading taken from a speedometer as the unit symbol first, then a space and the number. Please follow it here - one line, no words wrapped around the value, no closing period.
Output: km/h 120
